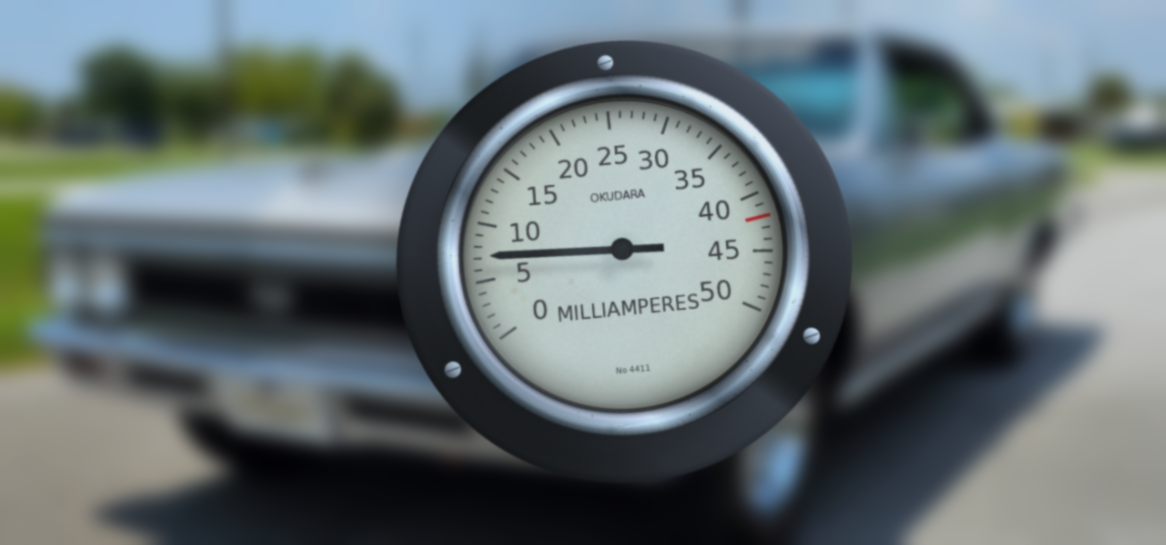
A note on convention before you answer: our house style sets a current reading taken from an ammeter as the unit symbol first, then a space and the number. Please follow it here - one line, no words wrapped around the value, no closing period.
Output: mA 7
